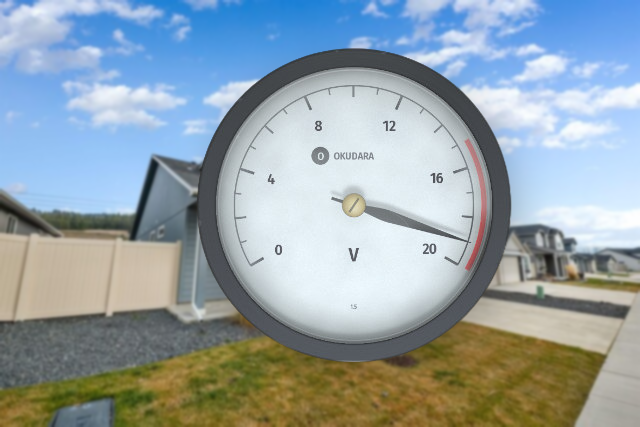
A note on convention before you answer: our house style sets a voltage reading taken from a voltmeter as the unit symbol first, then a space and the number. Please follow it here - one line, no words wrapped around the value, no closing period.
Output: V 19
